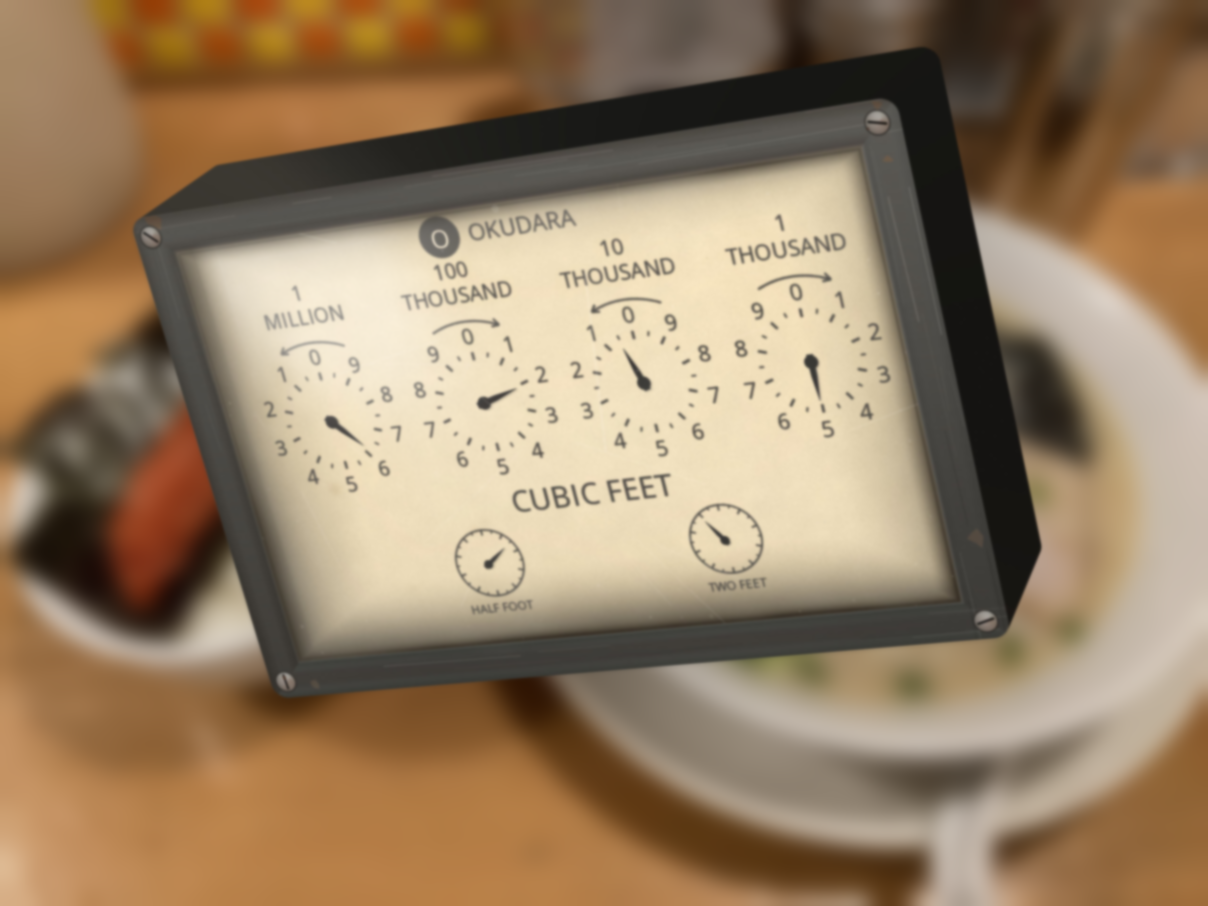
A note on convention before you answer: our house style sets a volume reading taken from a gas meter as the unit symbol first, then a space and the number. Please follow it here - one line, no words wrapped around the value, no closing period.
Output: ft³ 620500
